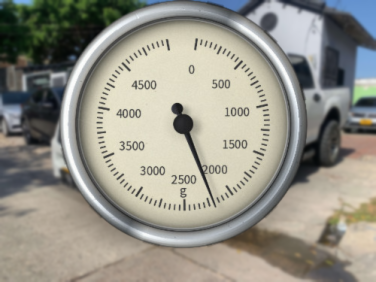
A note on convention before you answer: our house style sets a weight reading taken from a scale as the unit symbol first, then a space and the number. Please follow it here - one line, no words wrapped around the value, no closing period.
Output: g 2200
